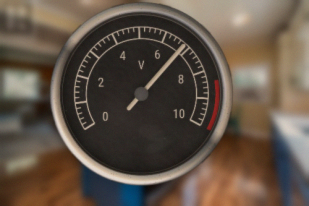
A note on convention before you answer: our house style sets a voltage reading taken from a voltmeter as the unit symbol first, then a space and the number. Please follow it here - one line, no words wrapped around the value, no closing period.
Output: V 6.8
